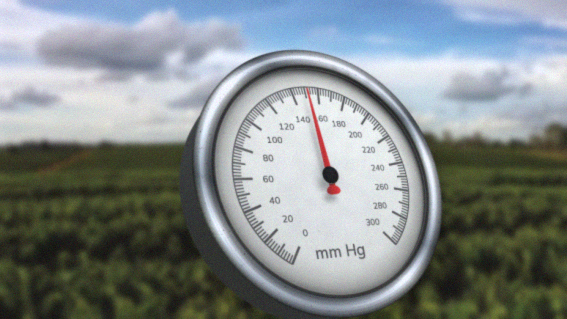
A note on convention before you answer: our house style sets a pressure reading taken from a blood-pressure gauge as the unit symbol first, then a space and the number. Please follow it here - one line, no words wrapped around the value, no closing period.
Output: mmHg 150
